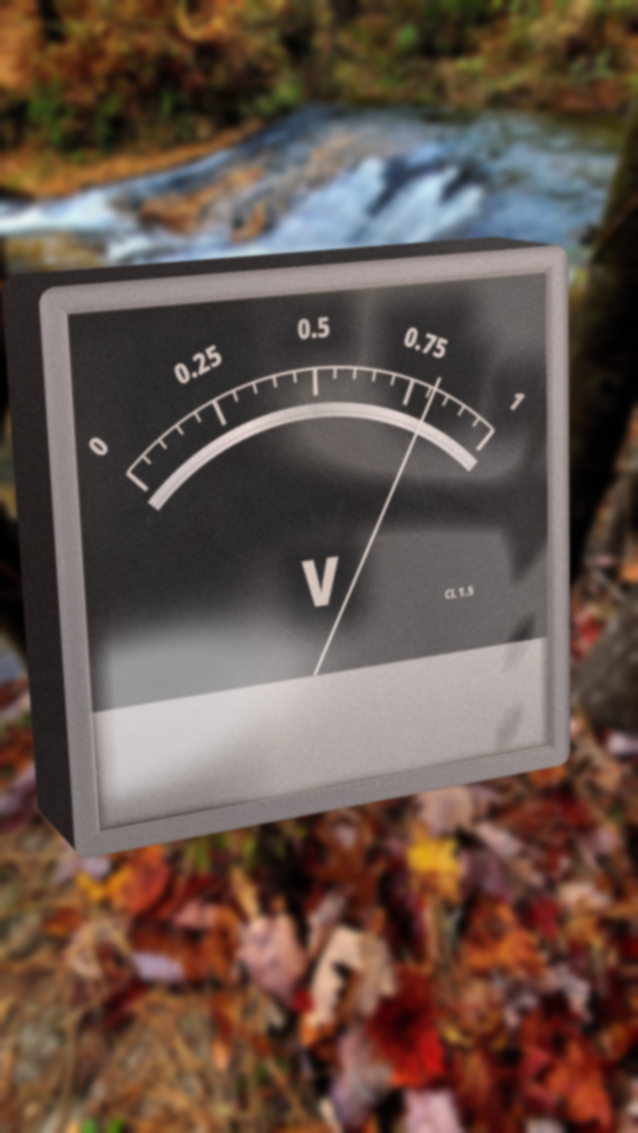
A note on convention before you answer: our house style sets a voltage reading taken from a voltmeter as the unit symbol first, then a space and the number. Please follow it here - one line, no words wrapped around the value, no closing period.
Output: V 0.8
